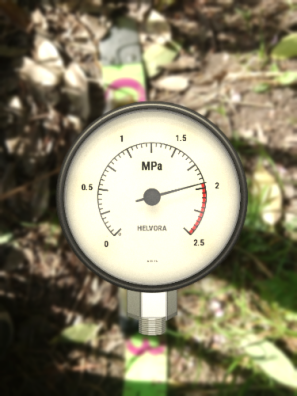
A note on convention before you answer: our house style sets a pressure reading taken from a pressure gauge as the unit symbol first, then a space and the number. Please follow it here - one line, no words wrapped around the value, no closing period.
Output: MPa 1.95
